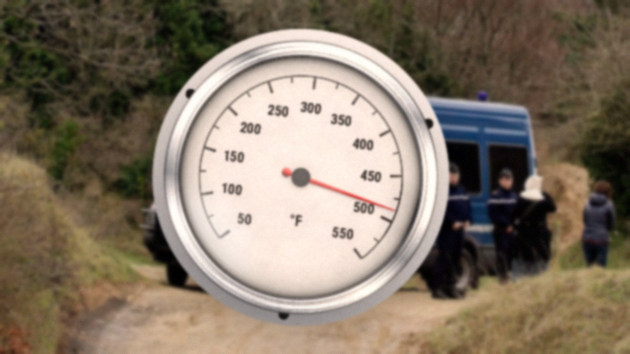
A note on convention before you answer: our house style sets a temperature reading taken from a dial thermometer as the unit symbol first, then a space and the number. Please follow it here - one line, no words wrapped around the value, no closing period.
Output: °F 487.5
